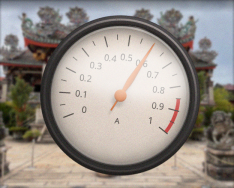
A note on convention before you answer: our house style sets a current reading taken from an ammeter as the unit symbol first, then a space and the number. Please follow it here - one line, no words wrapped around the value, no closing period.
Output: A 0.6
